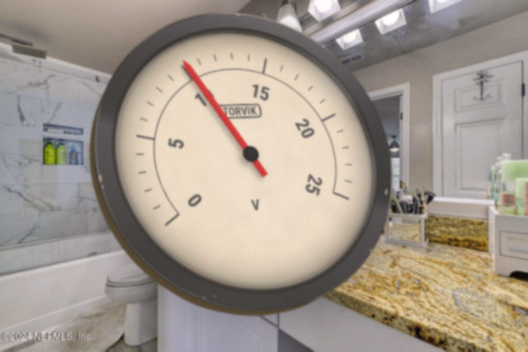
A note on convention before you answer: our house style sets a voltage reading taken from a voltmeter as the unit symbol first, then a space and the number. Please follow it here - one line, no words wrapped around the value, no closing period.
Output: V 10
